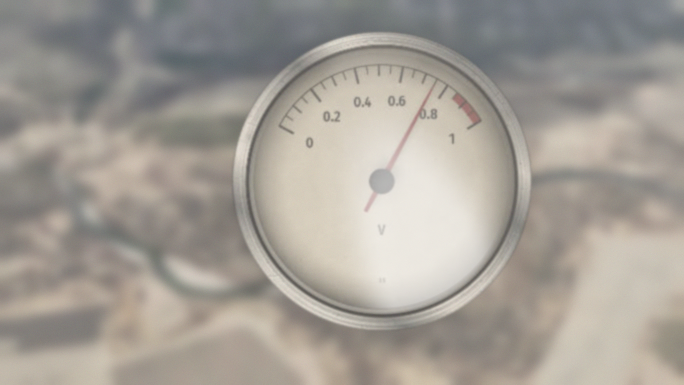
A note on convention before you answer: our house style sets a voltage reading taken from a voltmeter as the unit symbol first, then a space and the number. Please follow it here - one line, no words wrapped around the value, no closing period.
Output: V 0.75
